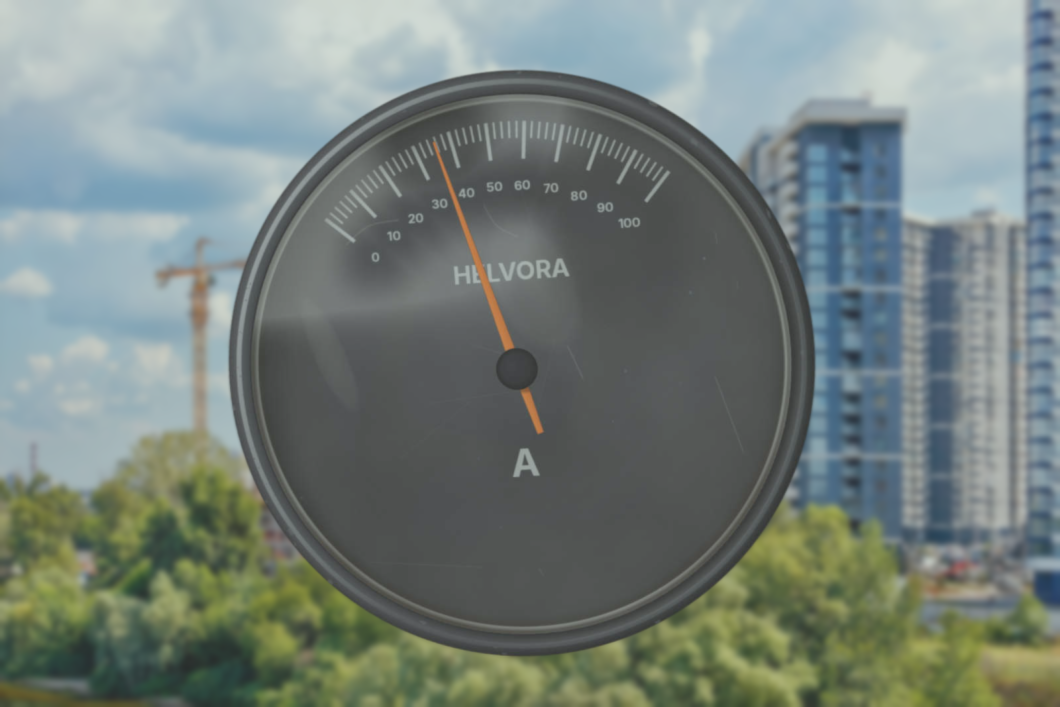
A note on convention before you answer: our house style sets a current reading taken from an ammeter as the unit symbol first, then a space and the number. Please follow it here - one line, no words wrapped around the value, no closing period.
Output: A 36
